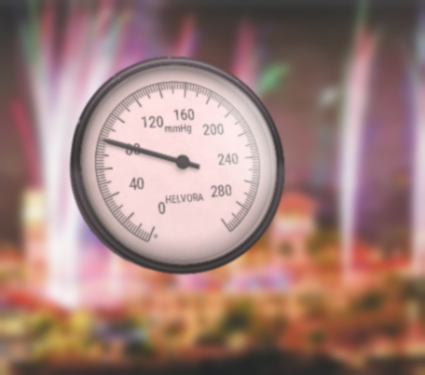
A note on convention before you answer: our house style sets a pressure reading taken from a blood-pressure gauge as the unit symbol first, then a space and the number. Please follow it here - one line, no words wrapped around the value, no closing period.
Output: mmHg 80
